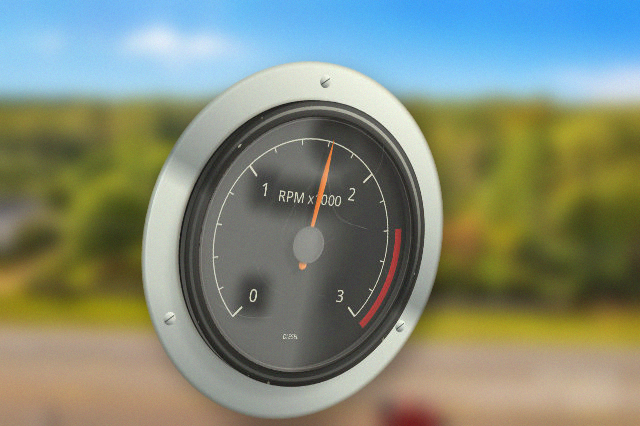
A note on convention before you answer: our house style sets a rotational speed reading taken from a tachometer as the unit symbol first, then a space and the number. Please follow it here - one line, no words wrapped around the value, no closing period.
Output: rpm 1600
